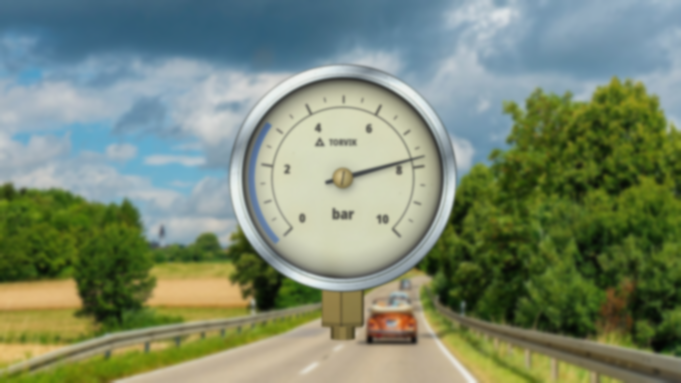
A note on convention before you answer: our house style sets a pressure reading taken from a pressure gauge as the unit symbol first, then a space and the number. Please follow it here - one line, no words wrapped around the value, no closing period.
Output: bar 7.75
